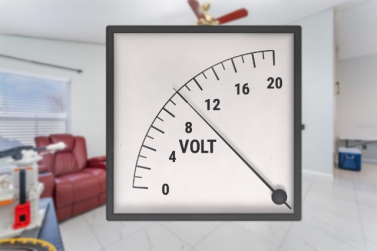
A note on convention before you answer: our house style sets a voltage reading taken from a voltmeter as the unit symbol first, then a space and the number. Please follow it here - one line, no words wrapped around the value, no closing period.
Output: V 10
